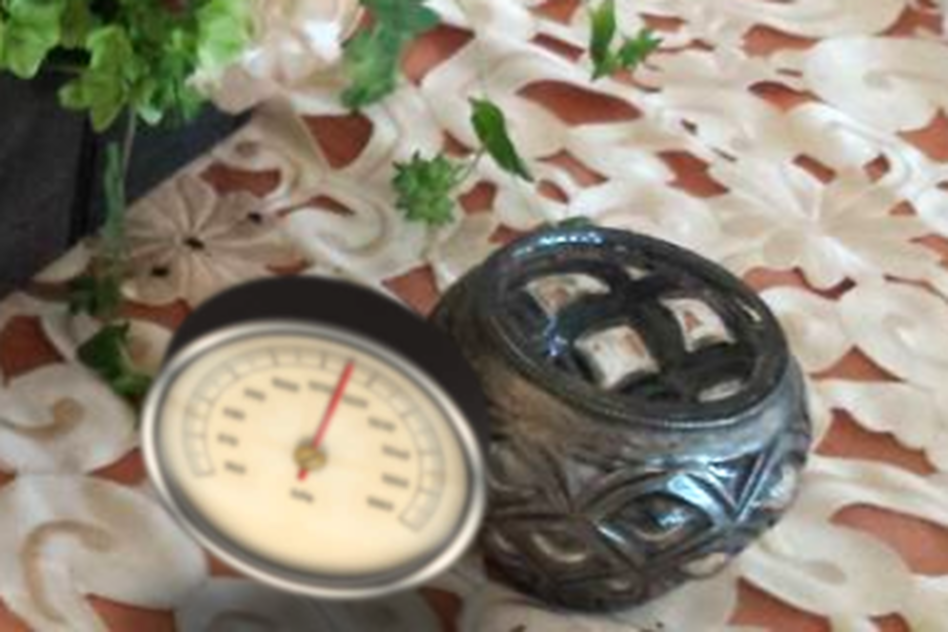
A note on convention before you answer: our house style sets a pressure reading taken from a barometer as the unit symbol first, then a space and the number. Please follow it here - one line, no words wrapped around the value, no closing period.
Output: hPa 1015
